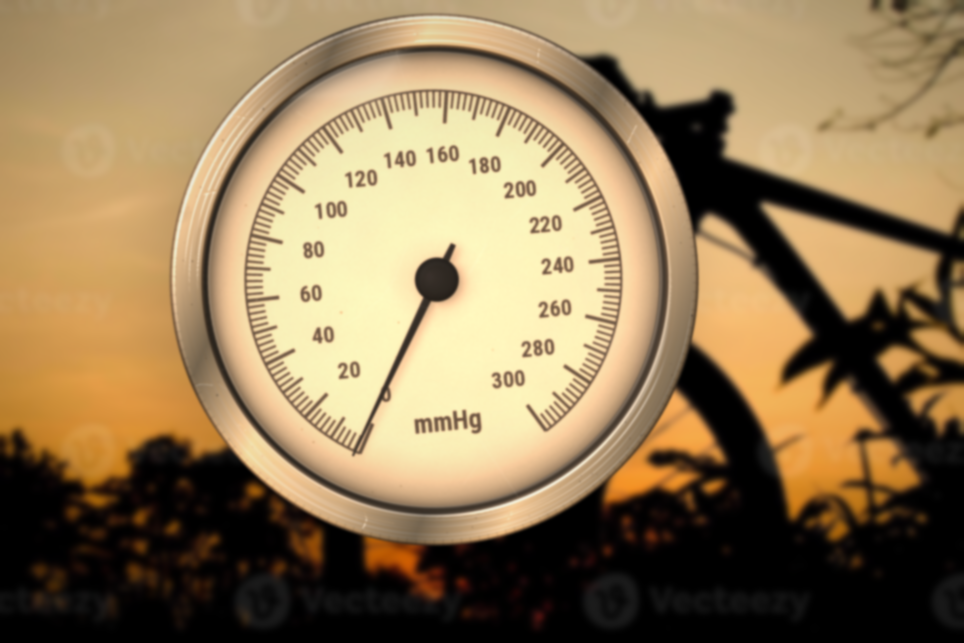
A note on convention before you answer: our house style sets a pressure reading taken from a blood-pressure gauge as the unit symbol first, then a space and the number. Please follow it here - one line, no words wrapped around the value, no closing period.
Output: mmHg 2
